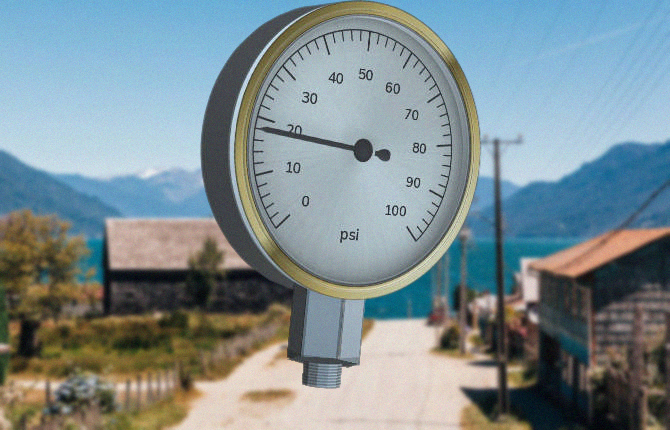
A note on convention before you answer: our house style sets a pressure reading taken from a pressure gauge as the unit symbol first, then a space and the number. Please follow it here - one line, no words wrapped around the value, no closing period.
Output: psi 18
